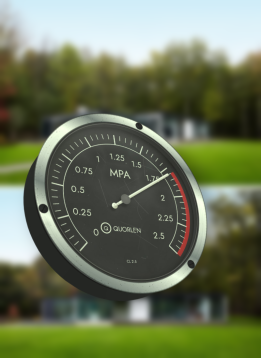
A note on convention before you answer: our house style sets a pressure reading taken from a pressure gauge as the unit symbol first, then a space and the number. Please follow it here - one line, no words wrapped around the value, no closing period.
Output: MPa 1.8
